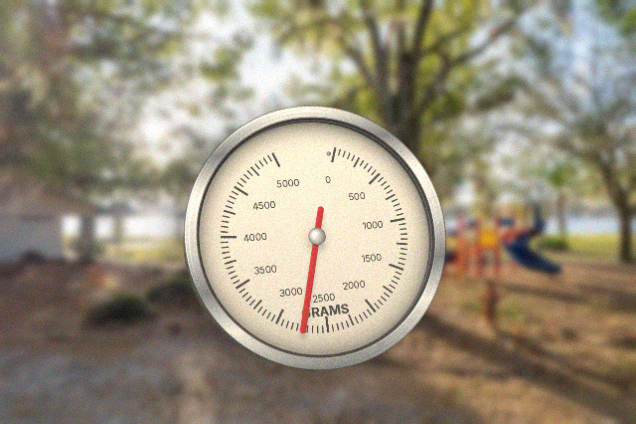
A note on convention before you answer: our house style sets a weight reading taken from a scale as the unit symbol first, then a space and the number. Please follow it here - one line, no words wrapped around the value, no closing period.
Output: g 2750
